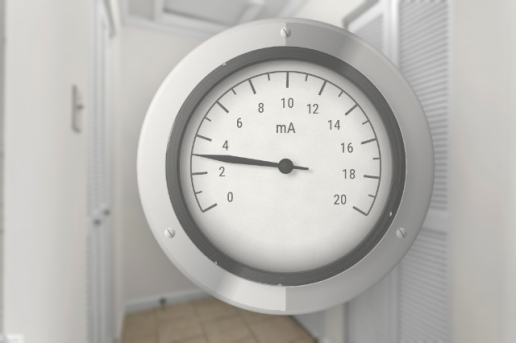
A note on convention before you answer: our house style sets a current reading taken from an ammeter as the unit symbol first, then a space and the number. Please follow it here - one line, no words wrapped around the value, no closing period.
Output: mA 3
